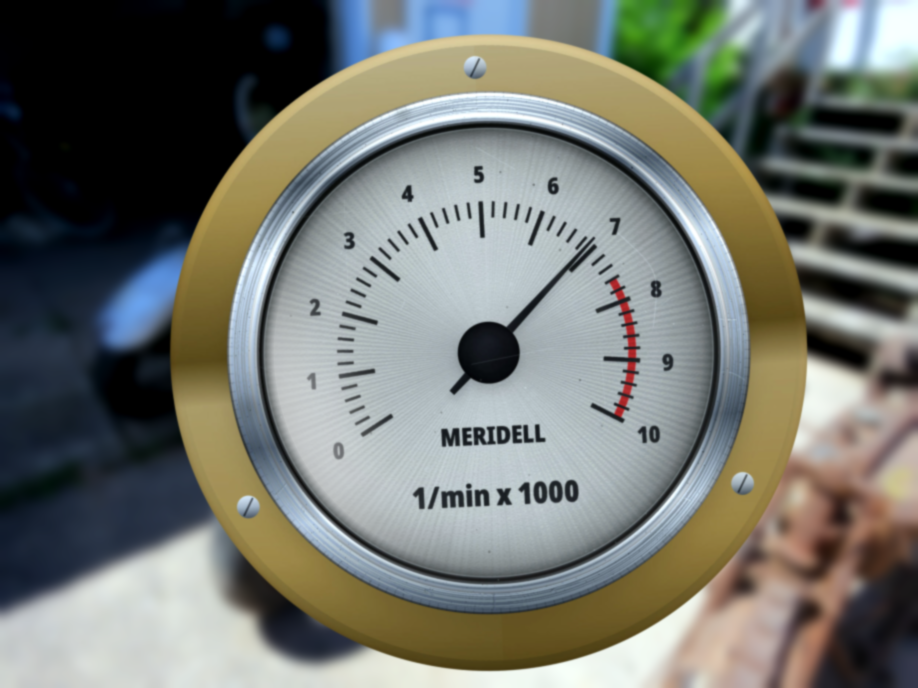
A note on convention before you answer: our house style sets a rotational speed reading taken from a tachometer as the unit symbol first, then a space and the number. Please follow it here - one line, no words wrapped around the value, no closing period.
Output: rpm 6900
